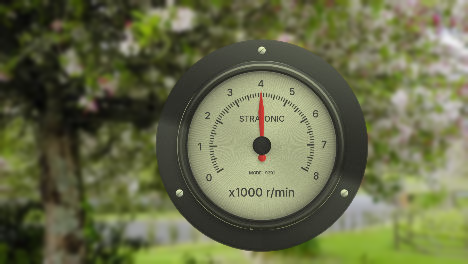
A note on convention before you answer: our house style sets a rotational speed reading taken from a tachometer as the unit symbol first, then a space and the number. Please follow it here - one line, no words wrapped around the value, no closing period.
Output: rpm 4000
